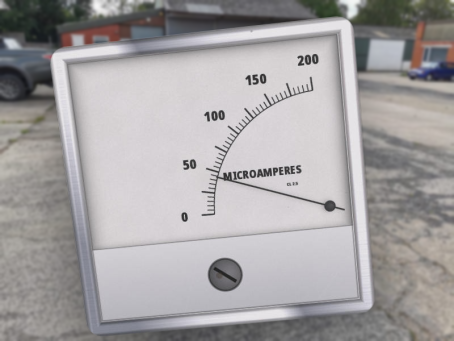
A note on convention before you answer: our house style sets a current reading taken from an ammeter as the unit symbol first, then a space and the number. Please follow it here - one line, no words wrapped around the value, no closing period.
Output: µA 45
